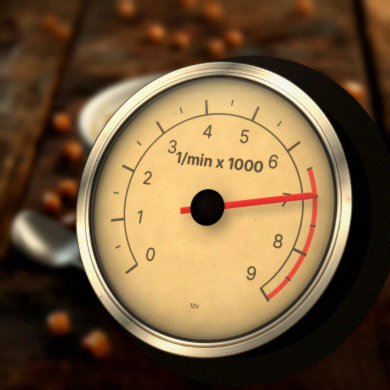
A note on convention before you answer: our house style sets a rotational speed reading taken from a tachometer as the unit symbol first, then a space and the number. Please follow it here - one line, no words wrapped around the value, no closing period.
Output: rpm 7000
